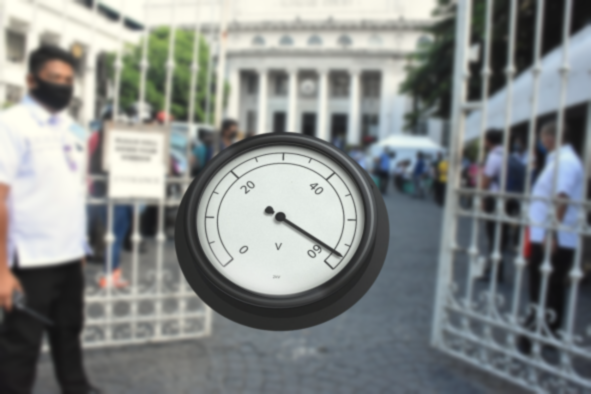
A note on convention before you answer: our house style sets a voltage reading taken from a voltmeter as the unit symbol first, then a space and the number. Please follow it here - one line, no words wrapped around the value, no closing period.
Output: V 57.5
